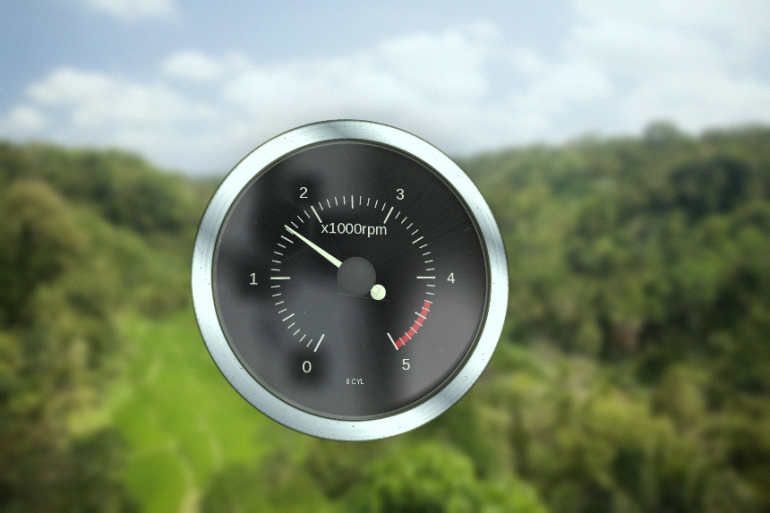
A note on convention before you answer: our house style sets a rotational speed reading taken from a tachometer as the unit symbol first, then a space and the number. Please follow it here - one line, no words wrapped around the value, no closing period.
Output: rpm 1600
